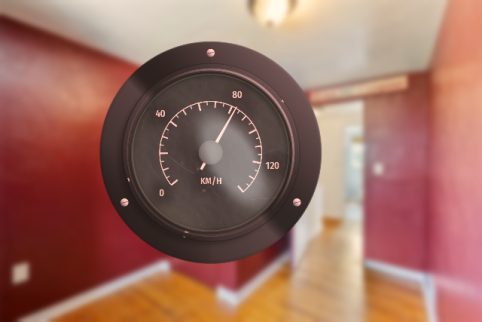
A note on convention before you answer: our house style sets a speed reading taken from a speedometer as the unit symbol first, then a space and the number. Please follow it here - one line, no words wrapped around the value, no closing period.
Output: km/h 82.5
